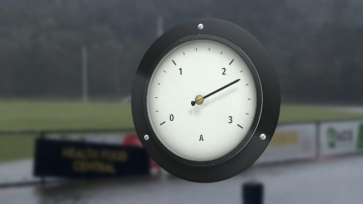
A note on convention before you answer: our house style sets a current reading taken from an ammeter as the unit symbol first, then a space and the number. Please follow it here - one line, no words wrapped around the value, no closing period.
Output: A 2.3
